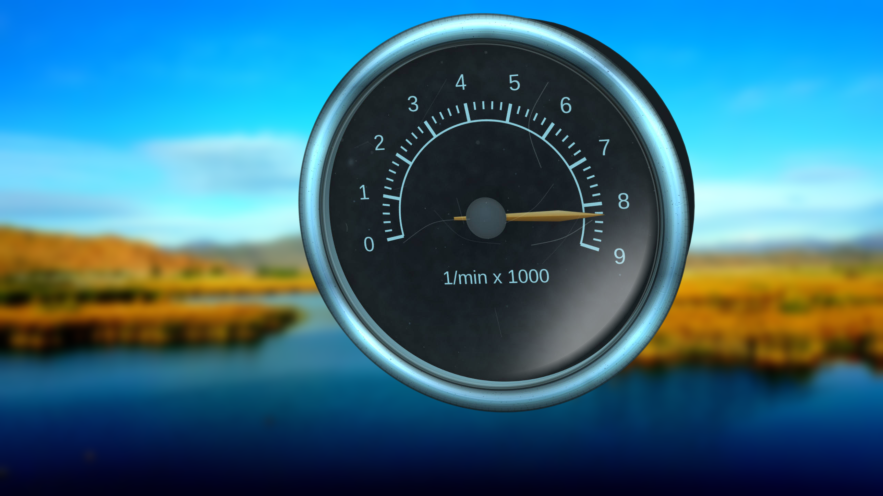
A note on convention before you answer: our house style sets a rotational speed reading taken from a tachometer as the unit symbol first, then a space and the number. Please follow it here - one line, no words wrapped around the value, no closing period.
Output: rpm 8200
